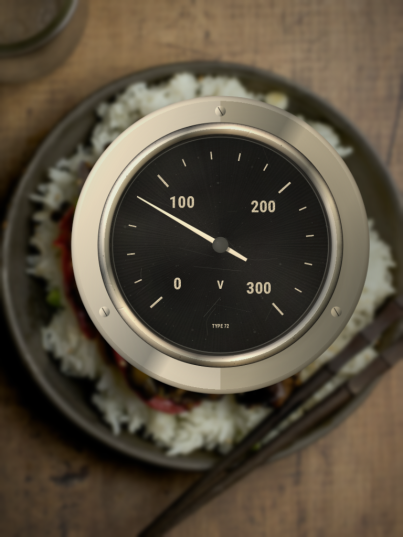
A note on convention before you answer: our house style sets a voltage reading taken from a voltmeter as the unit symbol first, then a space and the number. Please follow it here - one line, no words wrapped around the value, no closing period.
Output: V 80
